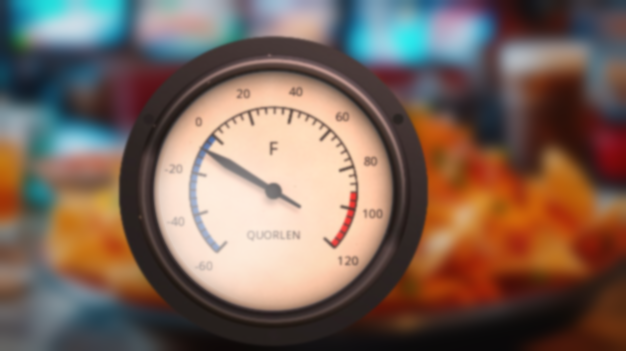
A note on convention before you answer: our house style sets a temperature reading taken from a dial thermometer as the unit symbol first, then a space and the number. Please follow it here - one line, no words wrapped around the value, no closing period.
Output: °F -8
